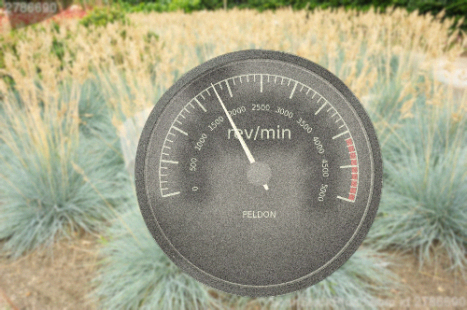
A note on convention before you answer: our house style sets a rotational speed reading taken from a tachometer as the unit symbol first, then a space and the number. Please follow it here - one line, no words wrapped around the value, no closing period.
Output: rpm 1800
